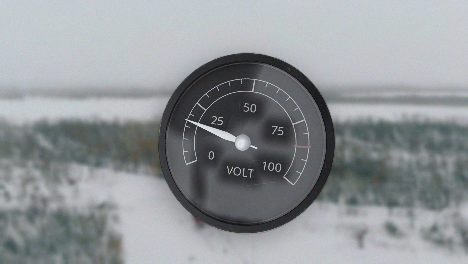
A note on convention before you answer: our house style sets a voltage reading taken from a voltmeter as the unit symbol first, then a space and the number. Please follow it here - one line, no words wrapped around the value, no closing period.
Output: V 17.5
